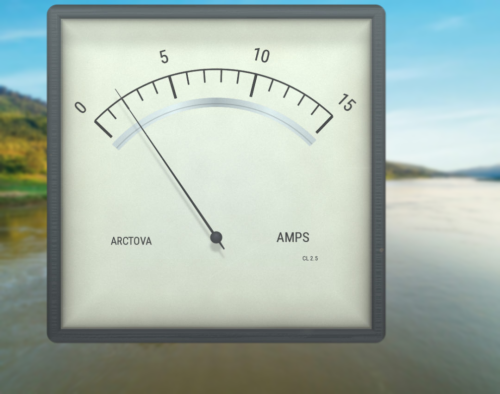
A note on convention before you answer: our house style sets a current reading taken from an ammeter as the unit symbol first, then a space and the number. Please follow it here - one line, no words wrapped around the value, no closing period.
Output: A 2
